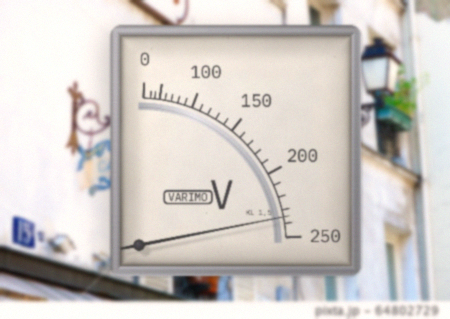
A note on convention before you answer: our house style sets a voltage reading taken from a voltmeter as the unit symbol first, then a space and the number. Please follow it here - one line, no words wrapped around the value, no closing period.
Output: V 235
